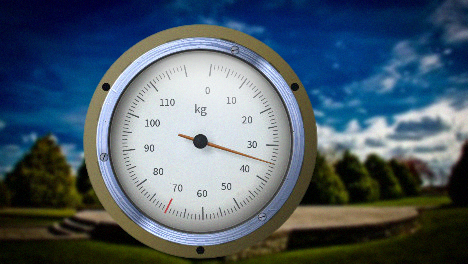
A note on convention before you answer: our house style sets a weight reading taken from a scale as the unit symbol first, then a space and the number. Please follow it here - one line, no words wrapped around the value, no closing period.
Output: kg 35
